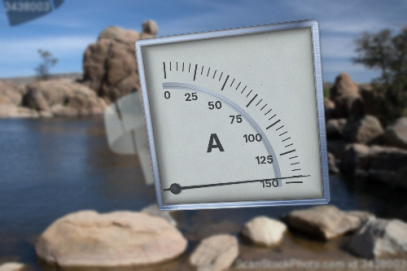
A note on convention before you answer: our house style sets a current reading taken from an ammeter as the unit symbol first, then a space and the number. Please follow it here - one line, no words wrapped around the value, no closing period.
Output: A 145
